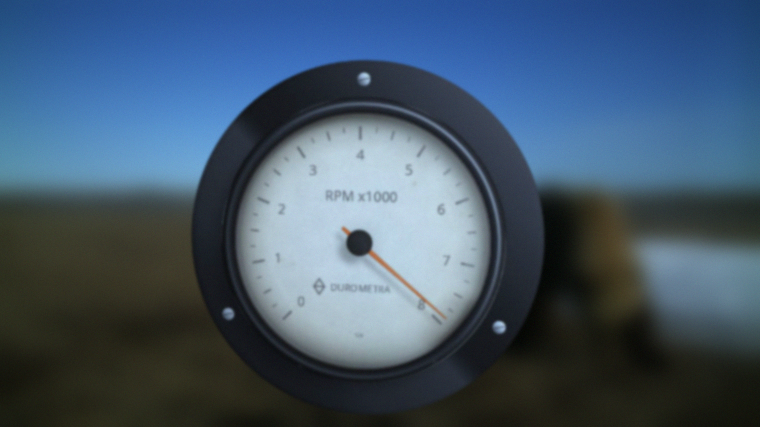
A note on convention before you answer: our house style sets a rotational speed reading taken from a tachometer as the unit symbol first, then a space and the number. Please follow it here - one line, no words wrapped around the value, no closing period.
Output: rpm 7875
